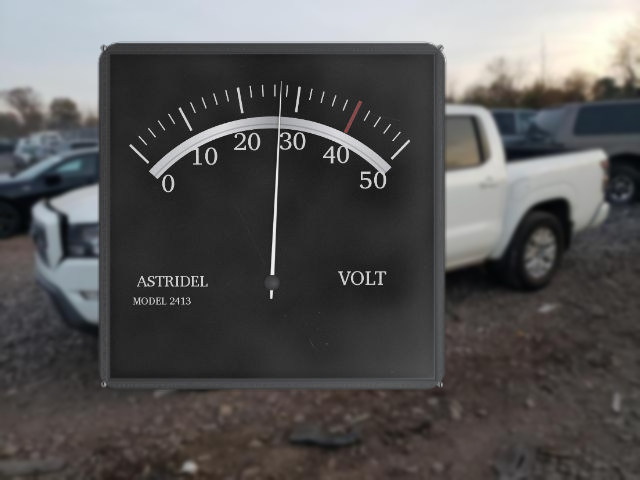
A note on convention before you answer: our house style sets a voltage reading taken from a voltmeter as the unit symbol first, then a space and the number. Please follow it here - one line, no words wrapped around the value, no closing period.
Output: V 27
